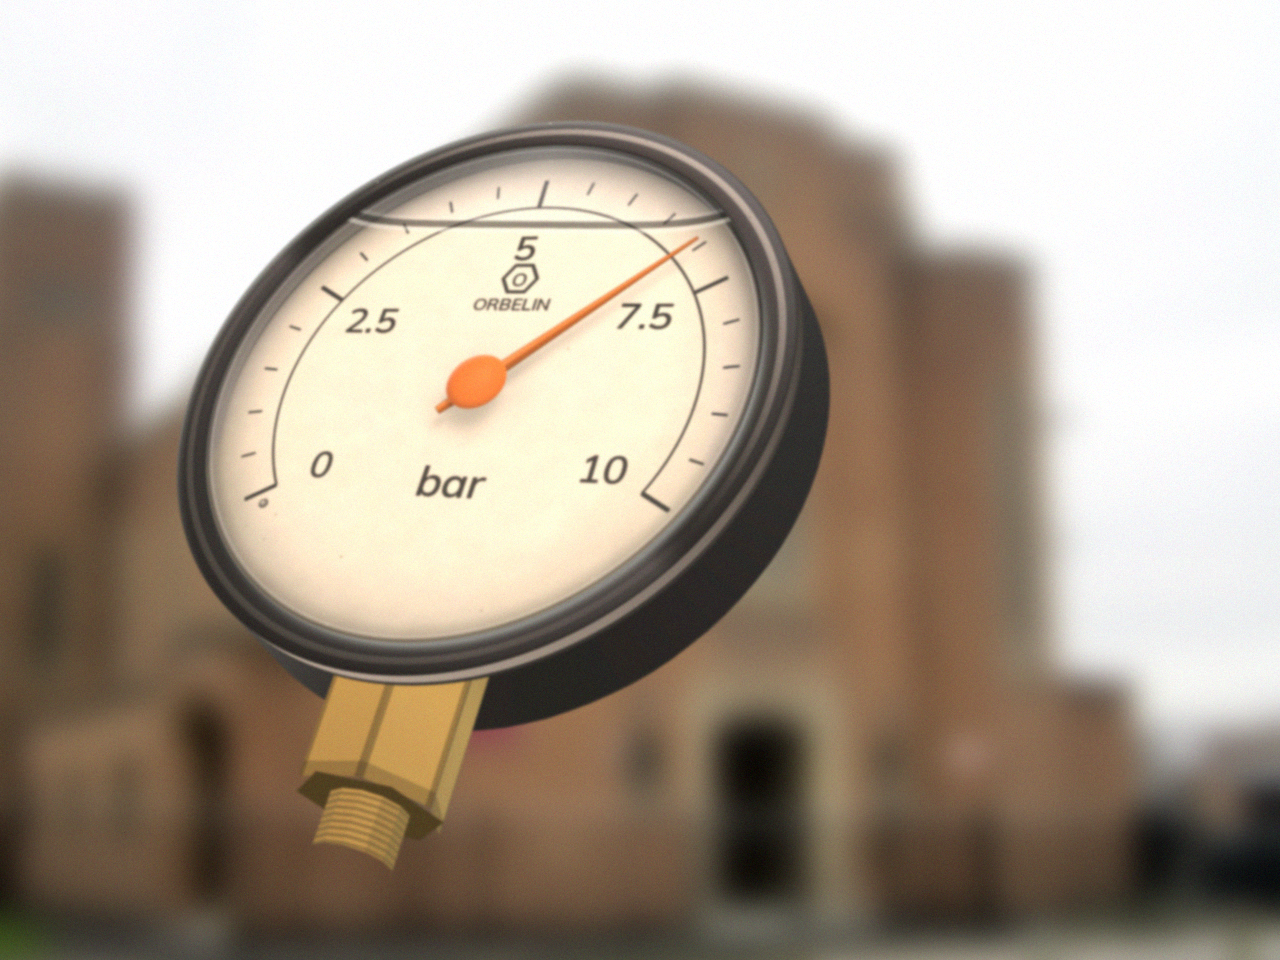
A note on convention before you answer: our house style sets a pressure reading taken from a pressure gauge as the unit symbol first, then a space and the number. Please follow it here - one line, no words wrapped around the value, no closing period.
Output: bar 7
